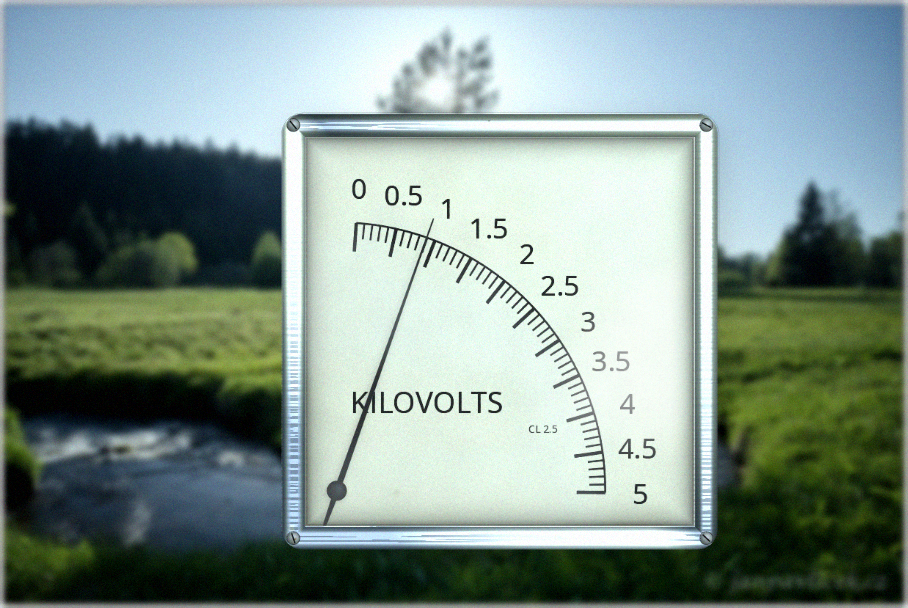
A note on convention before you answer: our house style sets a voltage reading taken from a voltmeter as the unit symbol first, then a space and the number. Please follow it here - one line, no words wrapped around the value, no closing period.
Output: kV 0.9
